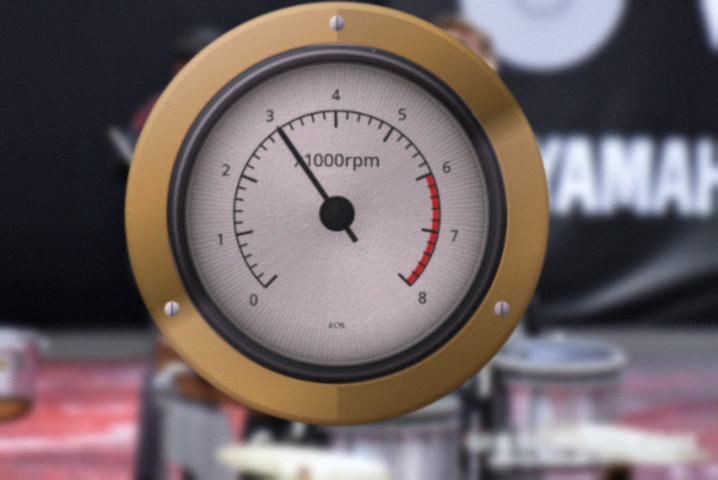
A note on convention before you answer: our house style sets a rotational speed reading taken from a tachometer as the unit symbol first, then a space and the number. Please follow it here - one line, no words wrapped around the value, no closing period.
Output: rpm 3000
